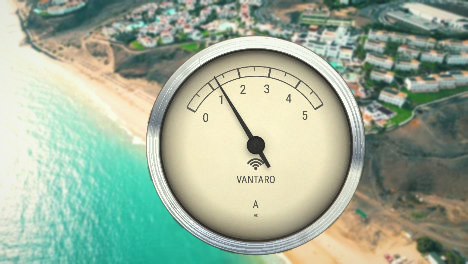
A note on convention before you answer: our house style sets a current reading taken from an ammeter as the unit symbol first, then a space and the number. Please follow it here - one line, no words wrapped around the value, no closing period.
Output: A 1.25
